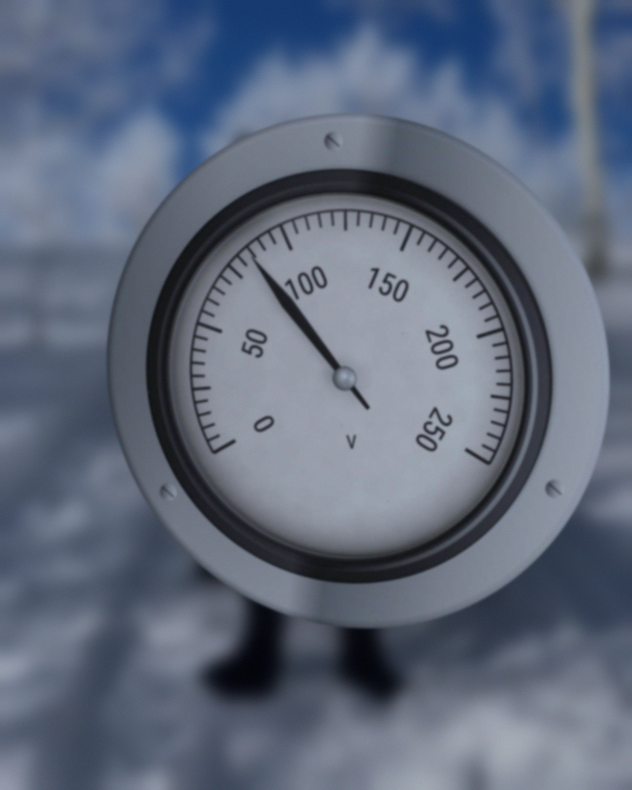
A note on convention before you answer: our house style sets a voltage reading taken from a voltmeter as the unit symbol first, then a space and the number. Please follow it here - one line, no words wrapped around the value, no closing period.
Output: V 85
